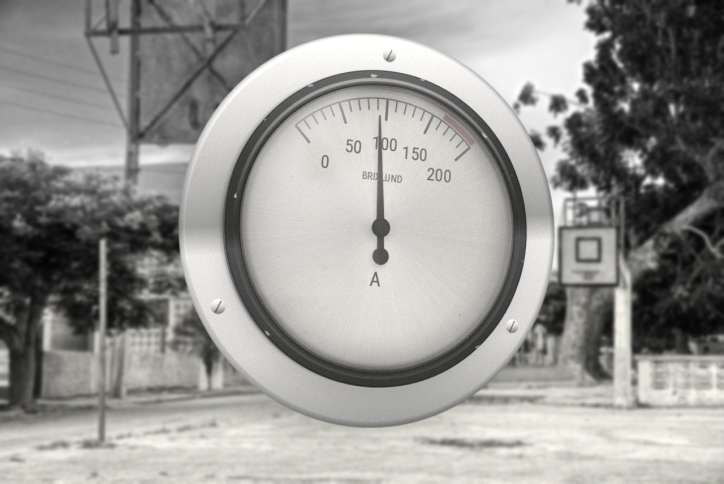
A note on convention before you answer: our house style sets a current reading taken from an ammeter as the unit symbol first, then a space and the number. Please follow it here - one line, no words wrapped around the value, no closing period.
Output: A 90
